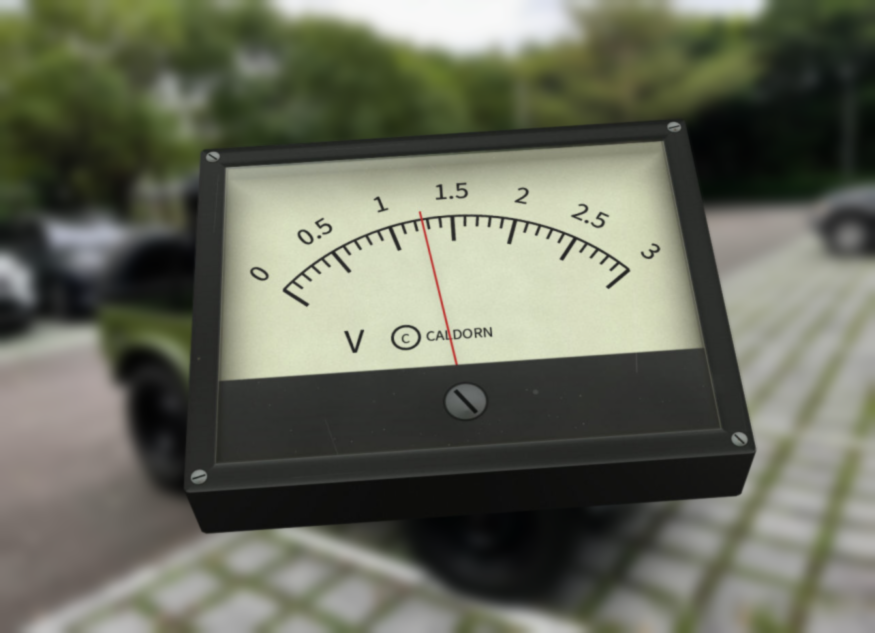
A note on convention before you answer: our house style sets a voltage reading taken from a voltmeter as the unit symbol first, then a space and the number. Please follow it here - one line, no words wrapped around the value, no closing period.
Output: V 1.25
